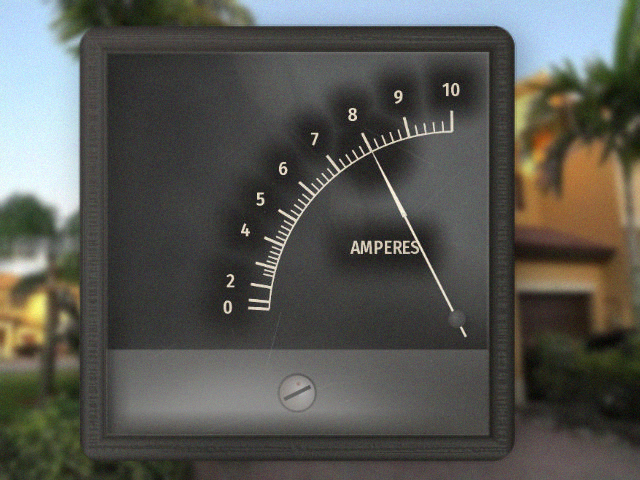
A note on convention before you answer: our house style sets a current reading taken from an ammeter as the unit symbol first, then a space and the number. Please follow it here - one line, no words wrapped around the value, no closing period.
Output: A 8
